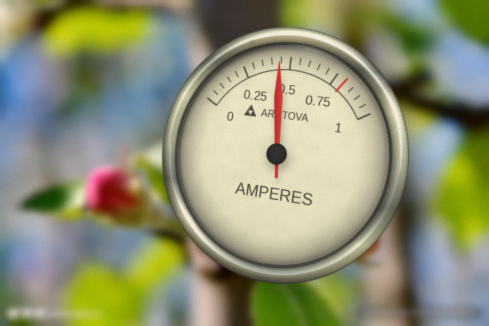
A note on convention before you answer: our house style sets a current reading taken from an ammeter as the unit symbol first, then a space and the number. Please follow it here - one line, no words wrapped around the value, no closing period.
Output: A 0.45
